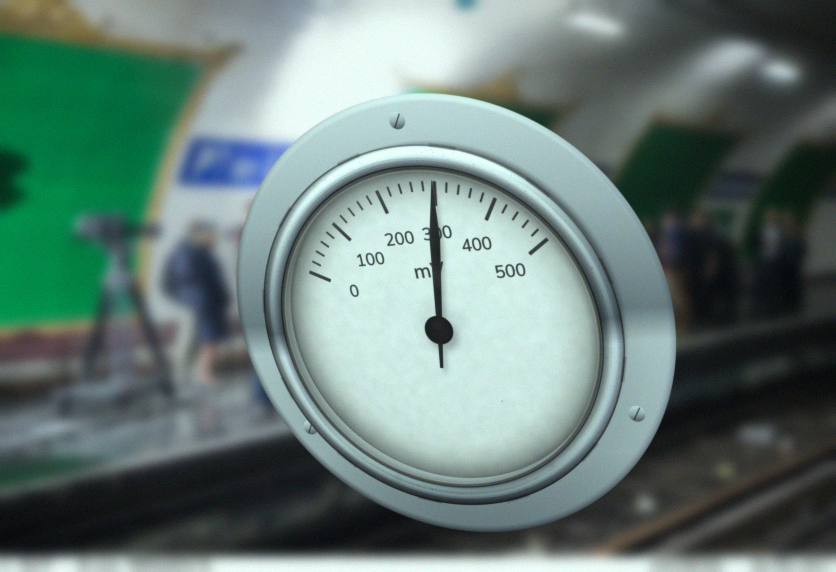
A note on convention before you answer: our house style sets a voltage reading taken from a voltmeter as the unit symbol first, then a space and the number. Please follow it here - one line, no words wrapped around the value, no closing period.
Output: mV 300
